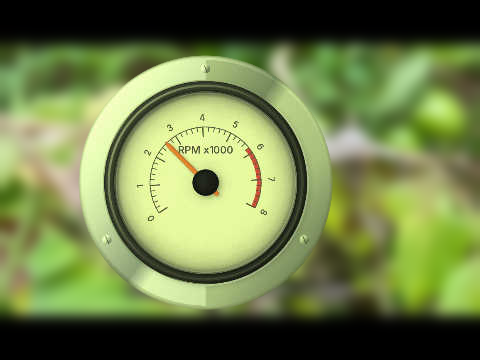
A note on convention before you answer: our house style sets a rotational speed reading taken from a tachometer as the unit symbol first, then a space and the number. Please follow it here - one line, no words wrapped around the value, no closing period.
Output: rpm 2600
